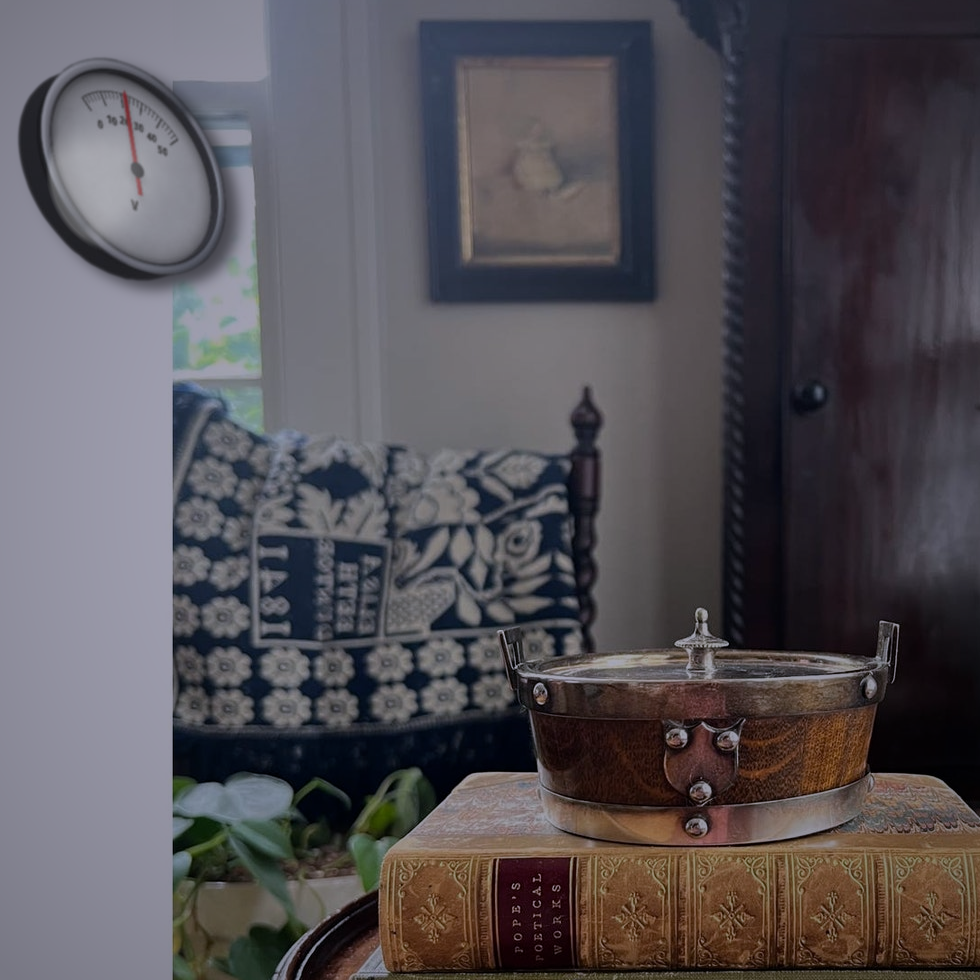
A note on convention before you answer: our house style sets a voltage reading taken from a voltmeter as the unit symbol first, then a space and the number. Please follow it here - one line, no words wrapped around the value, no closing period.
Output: V 20
